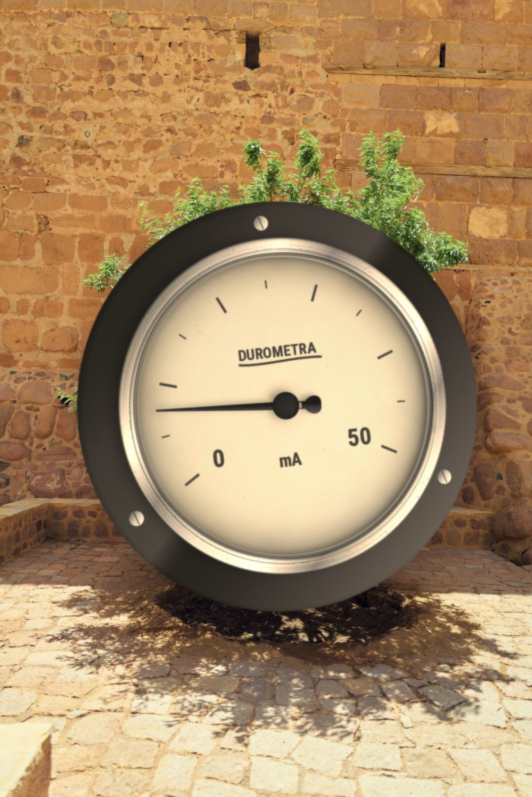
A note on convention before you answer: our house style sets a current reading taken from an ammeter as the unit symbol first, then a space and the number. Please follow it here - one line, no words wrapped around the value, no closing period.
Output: mA 7.5
